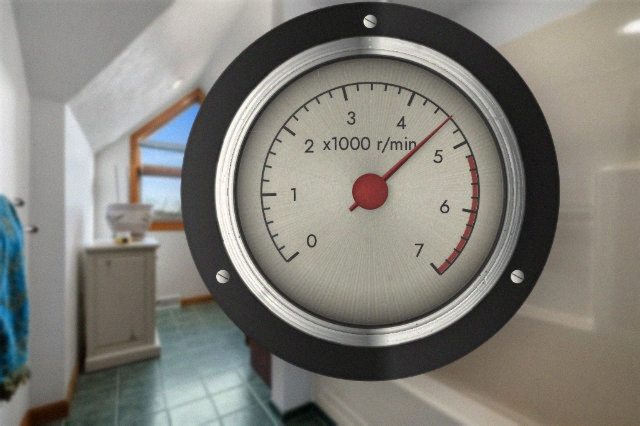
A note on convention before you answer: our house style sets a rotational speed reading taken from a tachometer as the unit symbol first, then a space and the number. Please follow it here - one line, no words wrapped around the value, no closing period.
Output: rpm 4600
